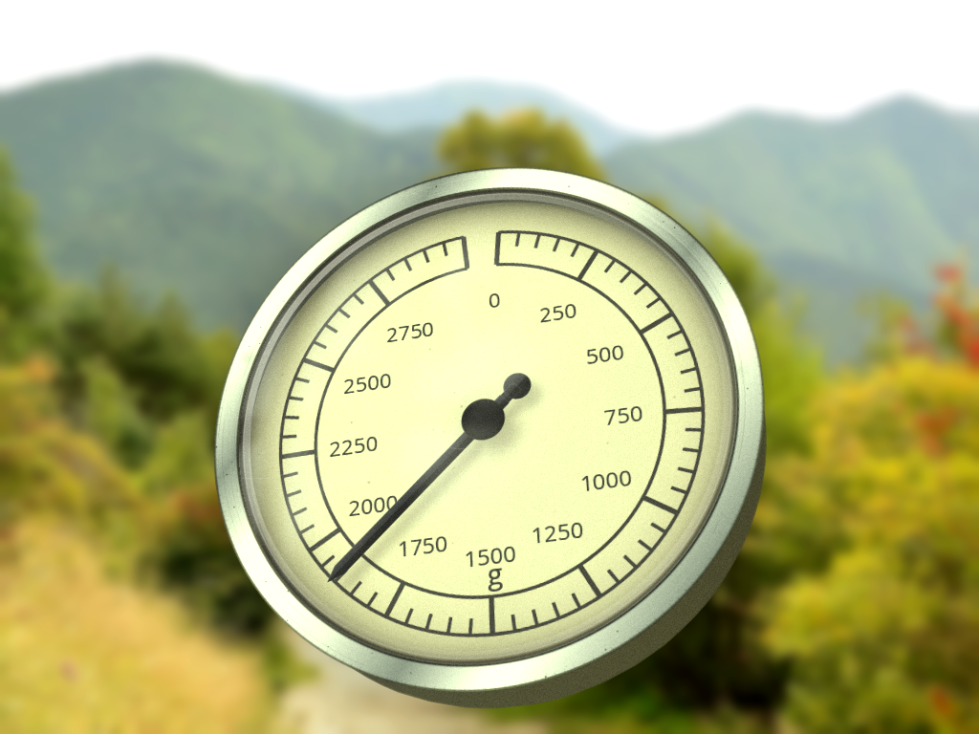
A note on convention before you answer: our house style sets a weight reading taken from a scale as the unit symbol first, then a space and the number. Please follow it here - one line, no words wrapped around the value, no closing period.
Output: g 1900
